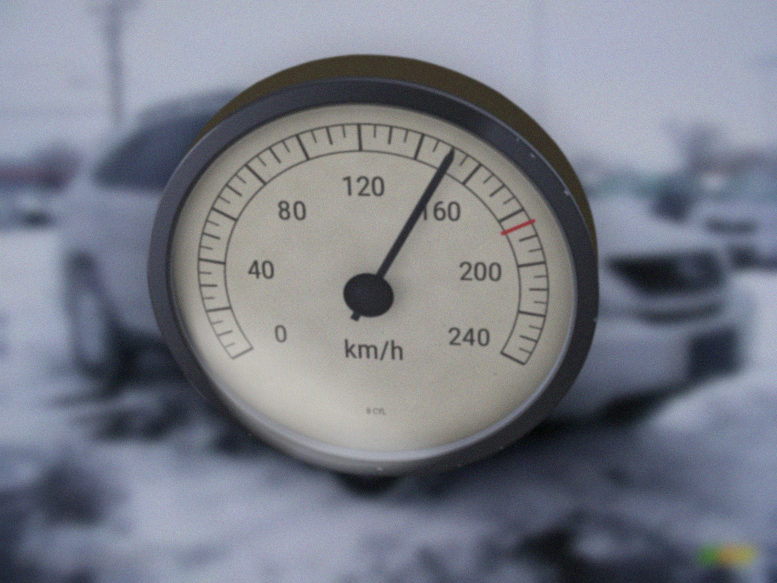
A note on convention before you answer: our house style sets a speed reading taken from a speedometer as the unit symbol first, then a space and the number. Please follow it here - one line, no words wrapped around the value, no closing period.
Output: km/h 150
